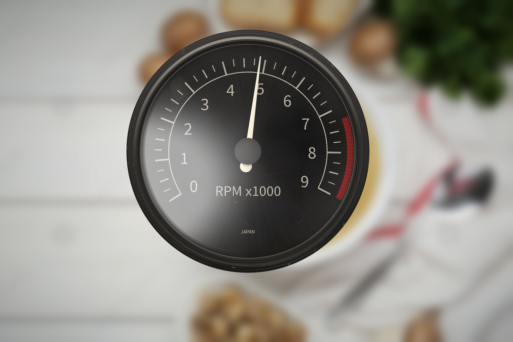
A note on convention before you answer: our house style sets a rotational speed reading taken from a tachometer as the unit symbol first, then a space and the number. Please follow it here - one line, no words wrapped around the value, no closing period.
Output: rpm 4875
